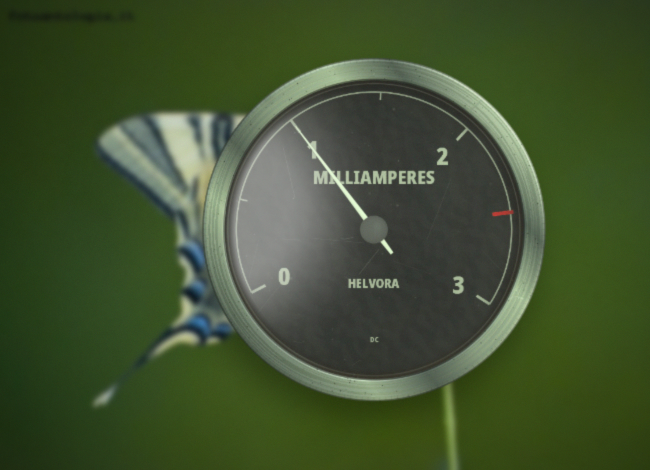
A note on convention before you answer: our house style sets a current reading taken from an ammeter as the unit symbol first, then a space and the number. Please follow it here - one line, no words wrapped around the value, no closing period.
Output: mA 1
